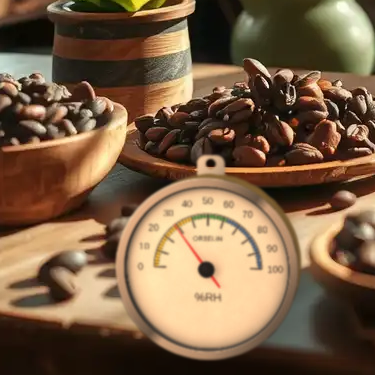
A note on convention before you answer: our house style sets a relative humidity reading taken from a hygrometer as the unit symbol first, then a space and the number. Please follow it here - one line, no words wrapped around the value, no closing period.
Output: % 30
